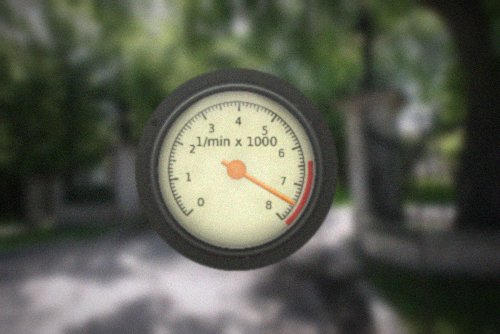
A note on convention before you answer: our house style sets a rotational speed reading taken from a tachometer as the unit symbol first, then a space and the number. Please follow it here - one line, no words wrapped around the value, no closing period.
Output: rpm 7500
